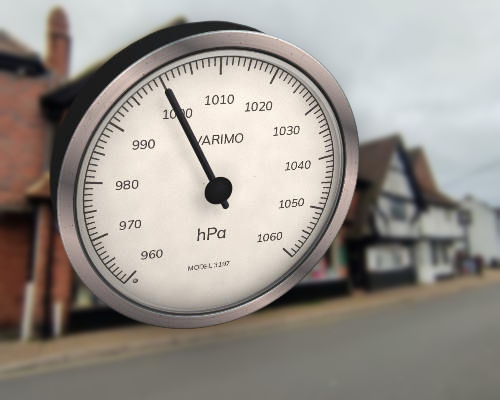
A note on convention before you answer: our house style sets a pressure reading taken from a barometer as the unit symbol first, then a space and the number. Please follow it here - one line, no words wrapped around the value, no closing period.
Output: hPa 1000
